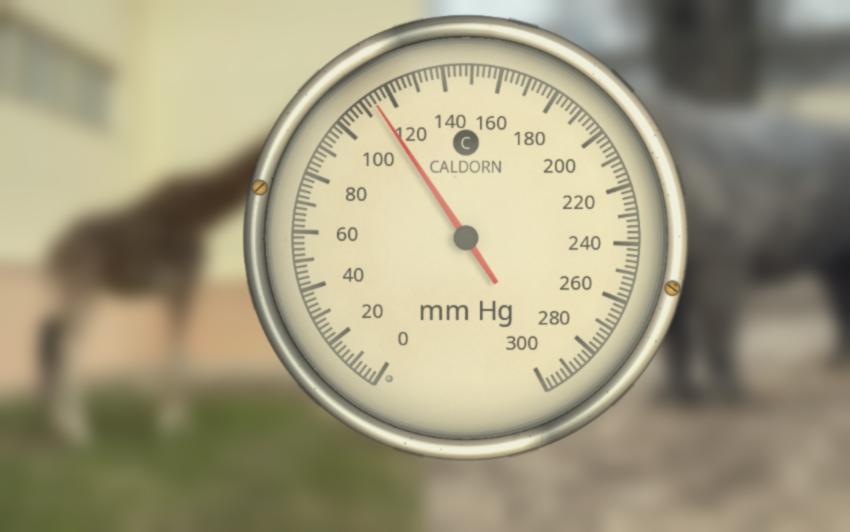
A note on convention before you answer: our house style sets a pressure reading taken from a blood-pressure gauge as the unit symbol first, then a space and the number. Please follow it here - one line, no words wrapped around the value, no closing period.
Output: mmHg 114
